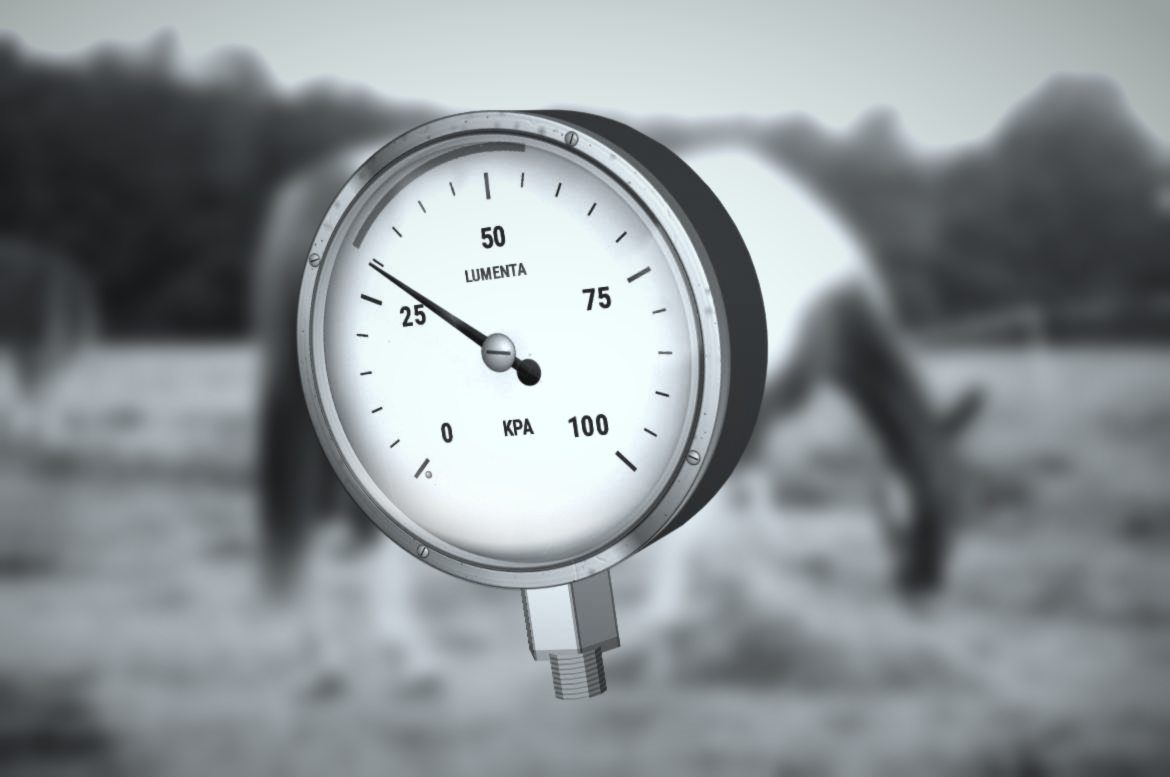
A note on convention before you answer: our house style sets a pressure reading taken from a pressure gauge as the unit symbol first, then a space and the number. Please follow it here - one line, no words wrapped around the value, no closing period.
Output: kPa 30
